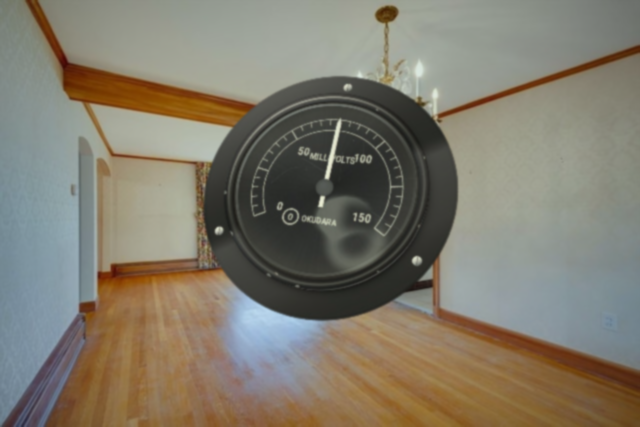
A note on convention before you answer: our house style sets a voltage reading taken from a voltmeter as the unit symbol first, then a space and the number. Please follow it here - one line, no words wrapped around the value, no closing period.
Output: mV 75
